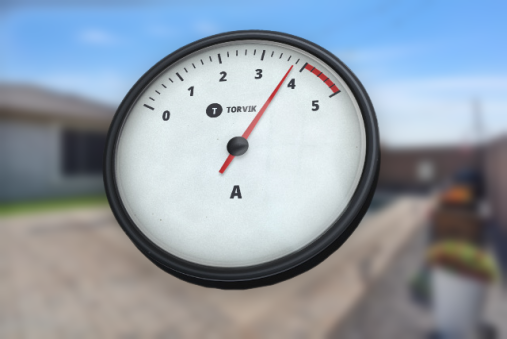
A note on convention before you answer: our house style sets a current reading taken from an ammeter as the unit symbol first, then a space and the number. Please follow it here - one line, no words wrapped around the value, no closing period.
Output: A 3.8
